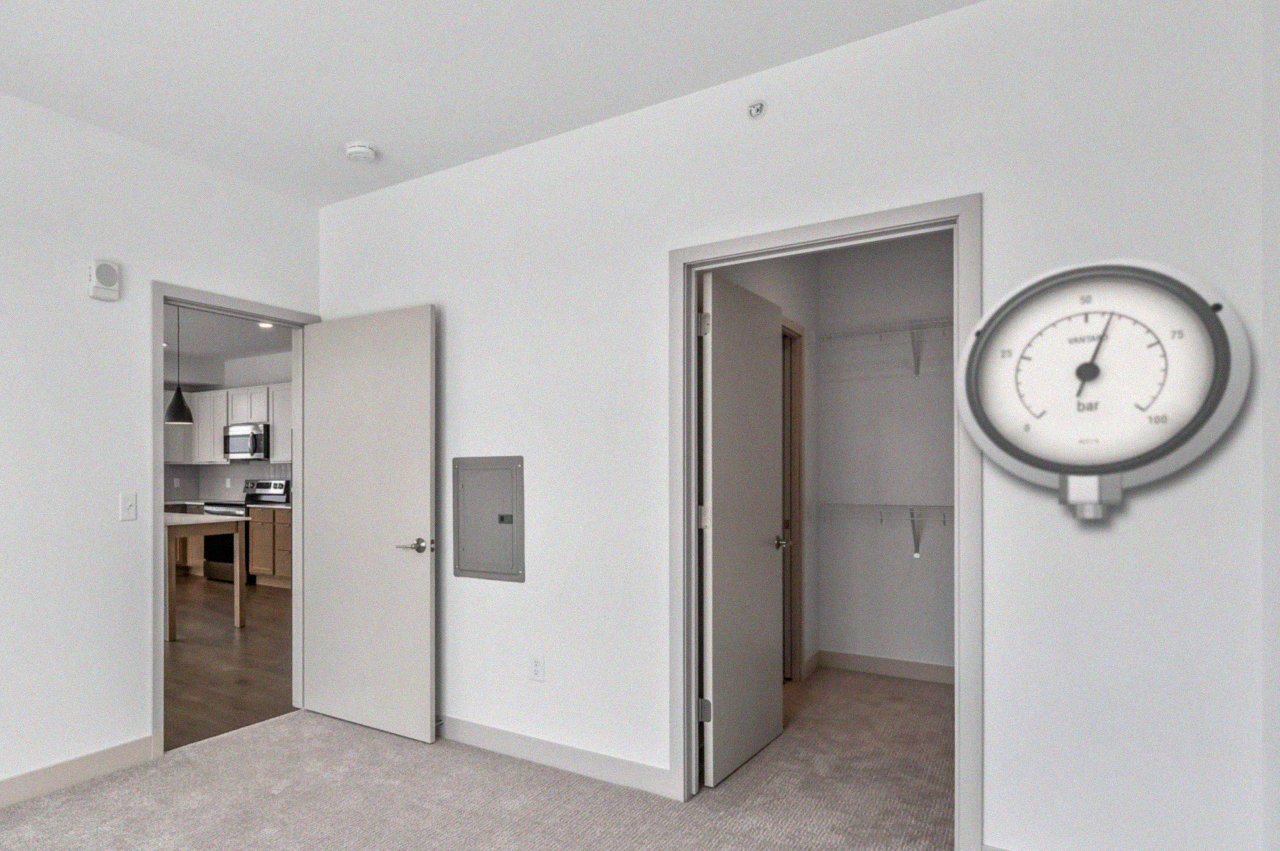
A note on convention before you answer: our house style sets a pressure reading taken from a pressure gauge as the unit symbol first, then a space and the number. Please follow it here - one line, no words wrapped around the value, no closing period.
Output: bar 57.5
